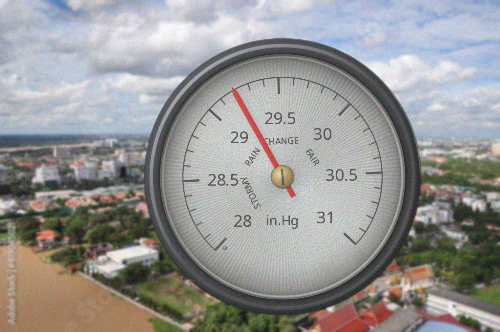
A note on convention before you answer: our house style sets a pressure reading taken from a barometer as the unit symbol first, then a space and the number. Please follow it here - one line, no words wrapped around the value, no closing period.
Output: inHg 29.2
